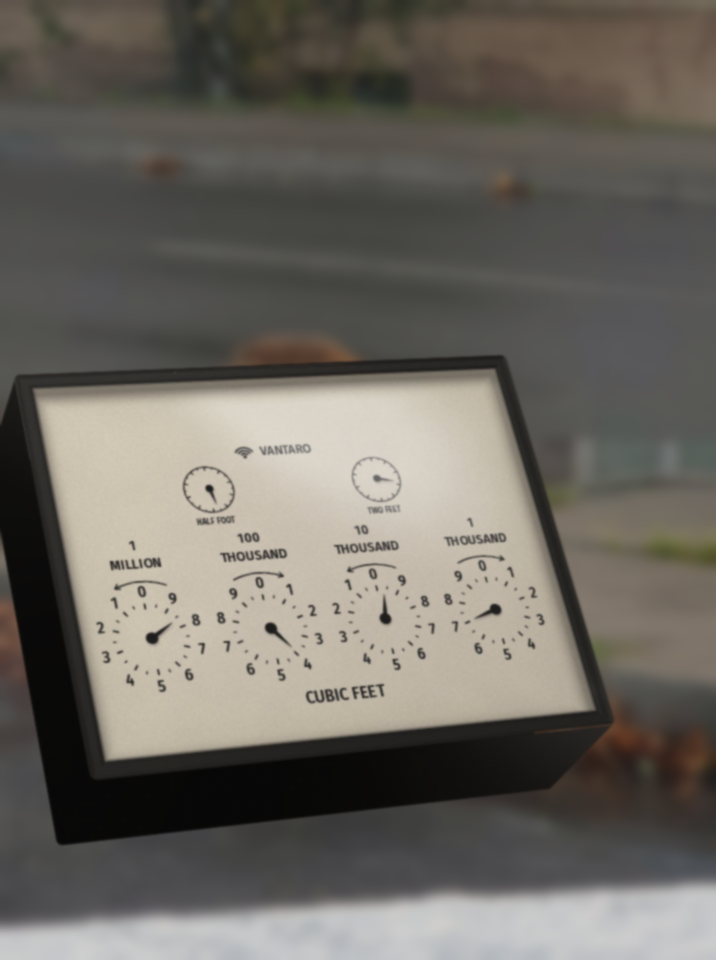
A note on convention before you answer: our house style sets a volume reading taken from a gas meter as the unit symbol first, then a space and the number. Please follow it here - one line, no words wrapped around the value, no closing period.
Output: ft³ 839700
